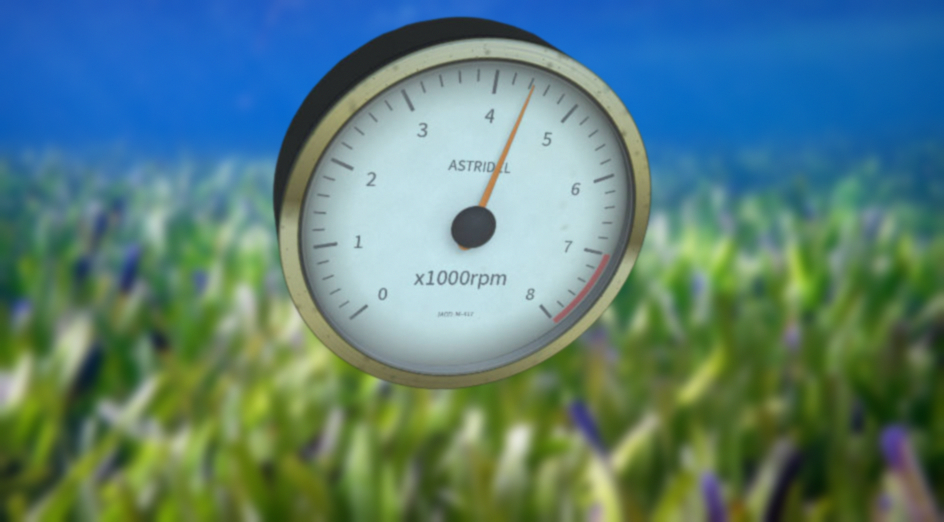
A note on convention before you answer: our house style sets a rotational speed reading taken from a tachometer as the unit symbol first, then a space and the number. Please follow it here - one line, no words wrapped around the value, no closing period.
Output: rpm 4400
